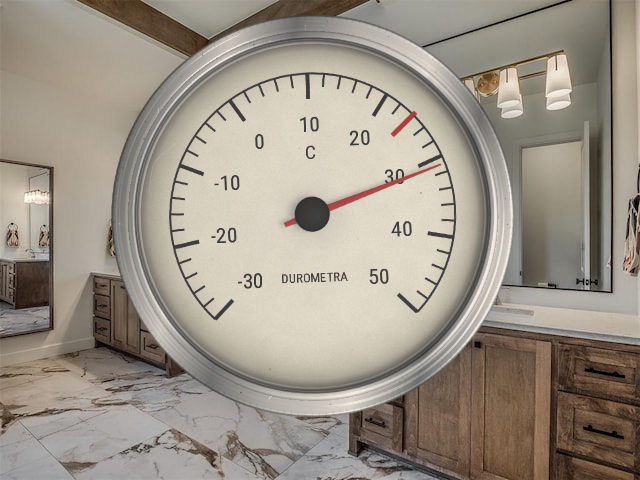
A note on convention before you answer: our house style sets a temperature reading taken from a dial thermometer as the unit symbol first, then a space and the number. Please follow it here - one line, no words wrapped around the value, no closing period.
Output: °C 31
